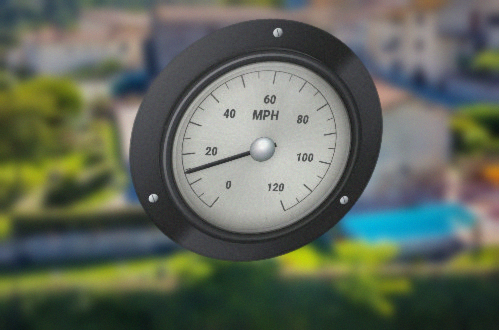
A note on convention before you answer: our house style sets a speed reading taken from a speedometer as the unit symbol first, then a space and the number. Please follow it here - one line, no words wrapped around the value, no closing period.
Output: mph 15
